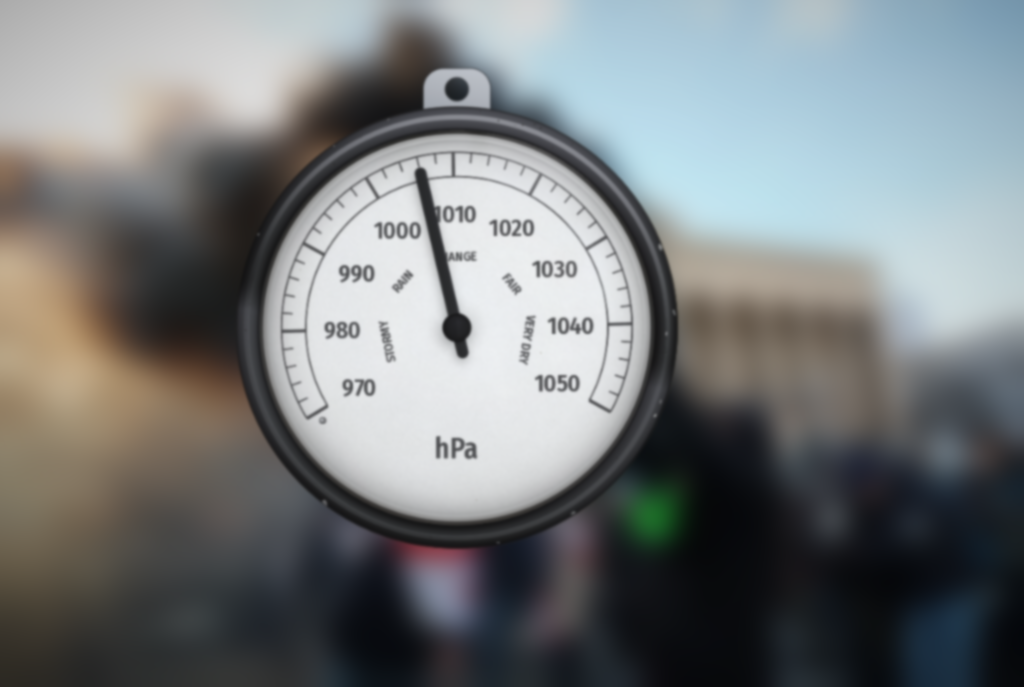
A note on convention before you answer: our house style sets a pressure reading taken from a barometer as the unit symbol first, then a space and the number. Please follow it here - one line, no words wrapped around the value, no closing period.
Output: hPa 1006
